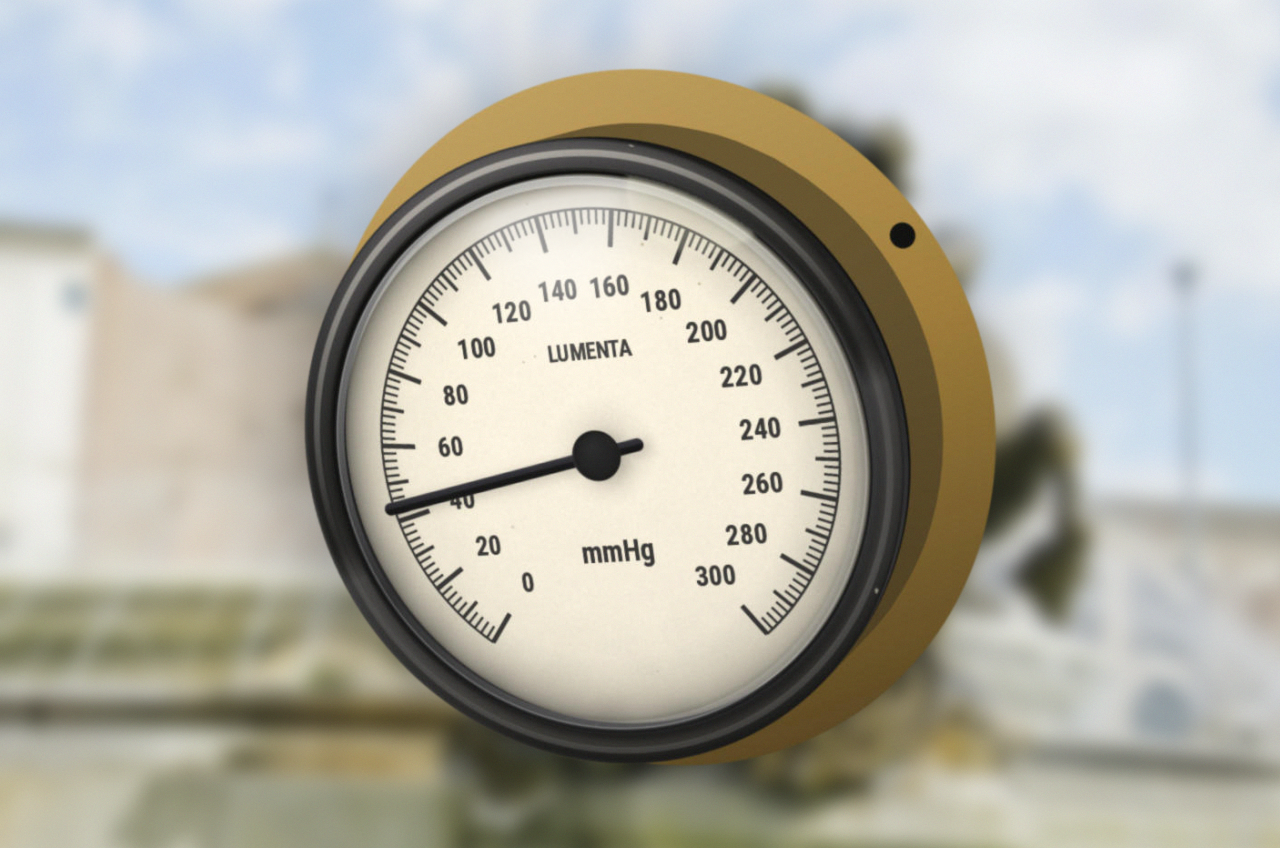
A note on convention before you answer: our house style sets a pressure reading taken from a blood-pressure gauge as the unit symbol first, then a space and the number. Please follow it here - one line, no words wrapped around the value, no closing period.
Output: mmHg 44
